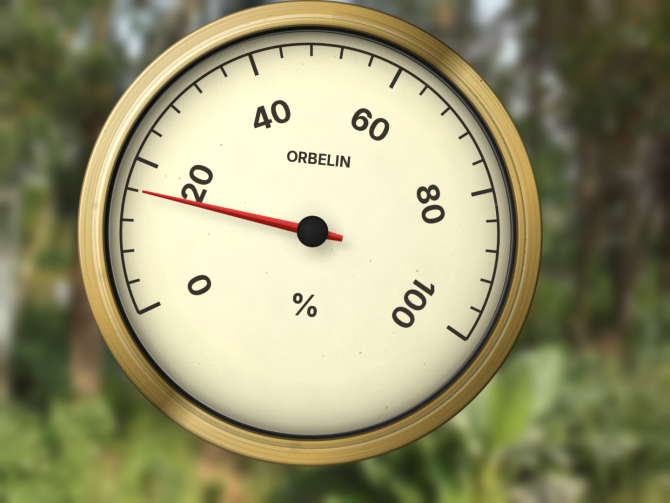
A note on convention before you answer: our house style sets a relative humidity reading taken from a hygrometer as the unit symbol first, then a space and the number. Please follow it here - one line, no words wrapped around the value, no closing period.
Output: % 16
